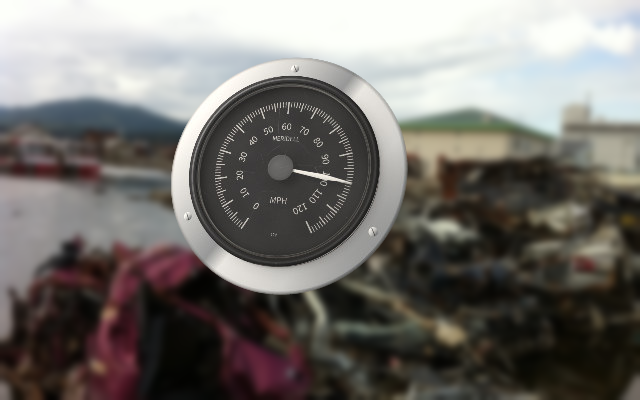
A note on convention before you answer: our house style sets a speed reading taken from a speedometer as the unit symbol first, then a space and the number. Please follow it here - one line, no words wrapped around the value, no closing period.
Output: mph 100
